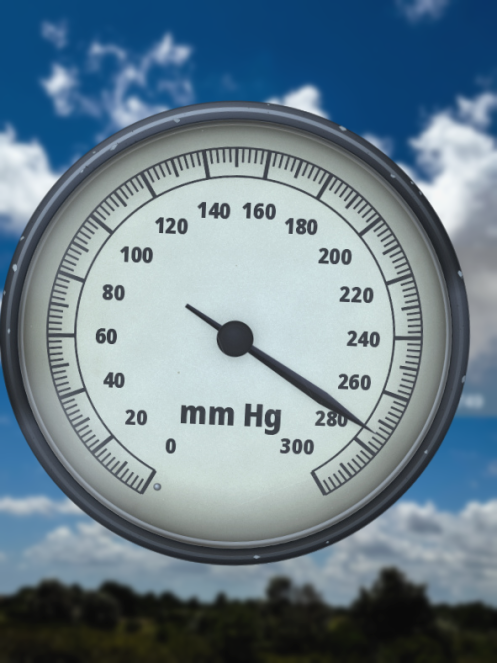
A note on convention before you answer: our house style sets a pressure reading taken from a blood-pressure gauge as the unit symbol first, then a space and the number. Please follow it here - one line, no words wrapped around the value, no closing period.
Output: mmHg 274
